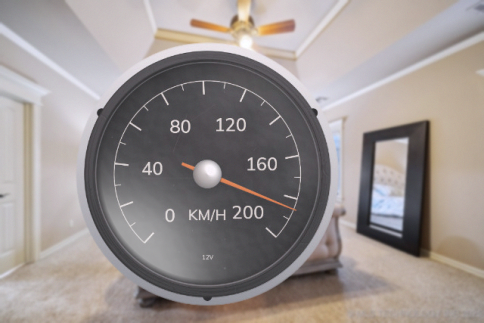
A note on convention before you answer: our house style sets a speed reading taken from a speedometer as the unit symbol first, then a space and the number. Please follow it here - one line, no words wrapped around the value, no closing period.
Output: km/h 185
